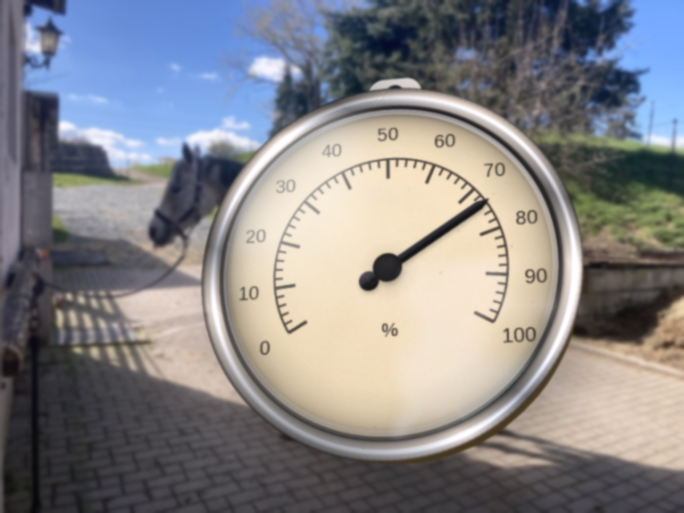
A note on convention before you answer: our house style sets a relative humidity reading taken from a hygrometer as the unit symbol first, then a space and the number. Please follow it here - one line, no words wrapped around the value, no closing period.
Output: % 74
